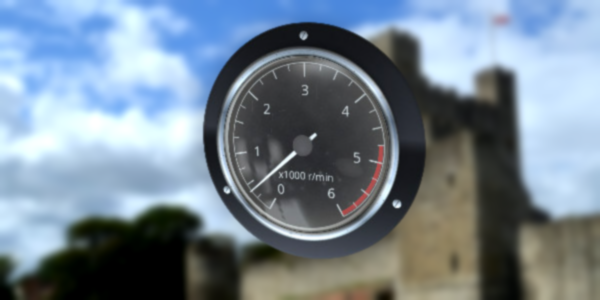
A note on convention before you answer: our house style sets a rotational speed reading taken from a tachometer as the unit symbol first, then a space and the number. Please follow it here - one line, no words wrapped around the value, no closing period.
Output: rpm 375
